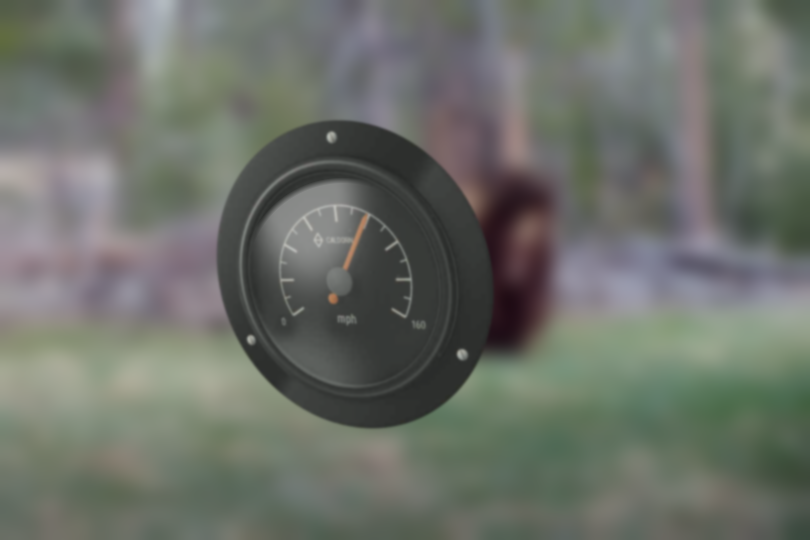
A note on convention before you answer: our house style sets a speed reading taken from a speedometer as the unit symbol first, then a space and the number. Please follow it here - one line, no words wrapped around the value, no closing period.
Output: mph 100
